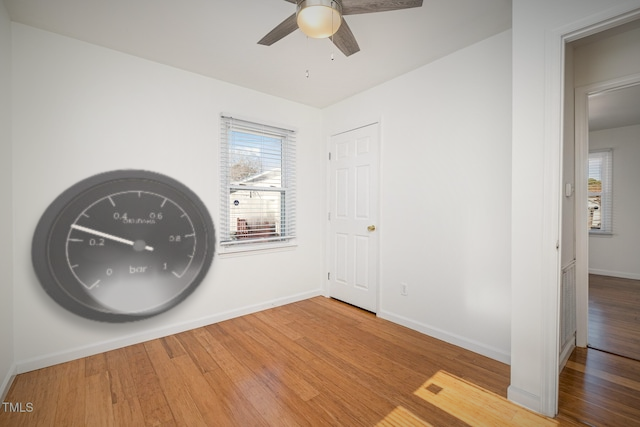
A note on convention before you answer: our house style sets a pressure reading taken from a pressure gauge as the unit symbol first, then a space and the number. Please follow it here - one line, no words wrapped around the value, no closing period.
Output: bar 0.25
